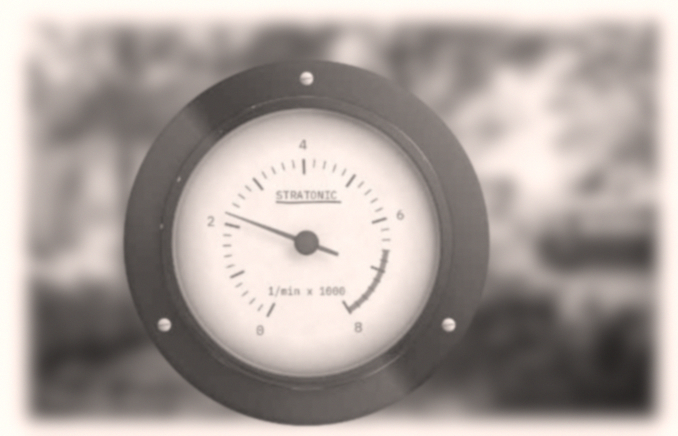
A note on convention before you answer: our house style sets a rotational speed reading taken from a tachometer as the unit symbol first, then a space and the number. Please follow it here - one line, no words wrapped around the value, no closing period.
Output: rpm 2200
